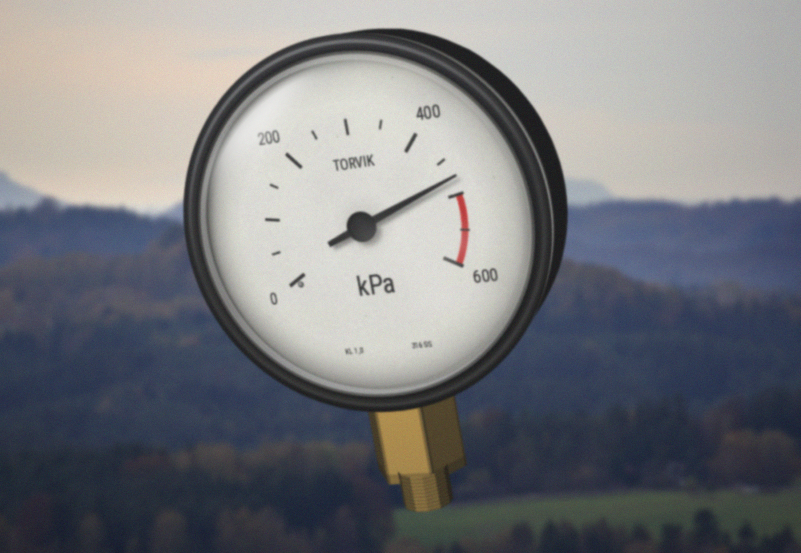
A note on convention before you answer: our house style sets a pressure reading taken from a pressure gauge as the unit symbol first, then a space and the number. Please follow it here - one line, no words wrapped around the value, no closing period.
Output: kPa 475
